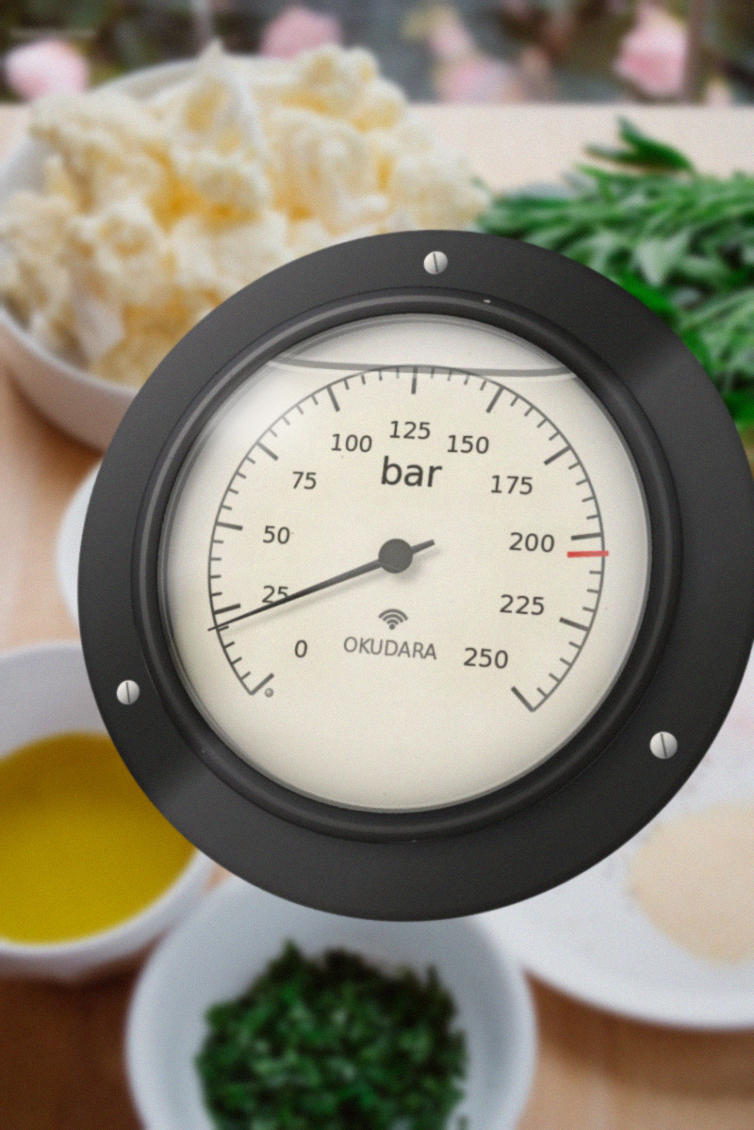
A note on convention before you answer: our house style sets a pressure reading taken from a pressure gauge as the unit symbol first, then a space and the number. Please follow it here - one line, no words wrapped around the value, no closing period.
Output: bar 20
